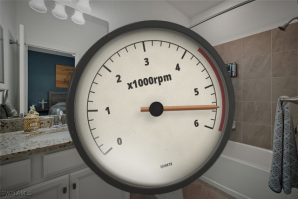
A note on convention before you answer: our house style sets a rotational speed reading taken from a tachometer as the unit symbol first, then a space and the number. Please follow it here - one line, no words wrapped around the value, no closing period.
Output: rpm 5500
